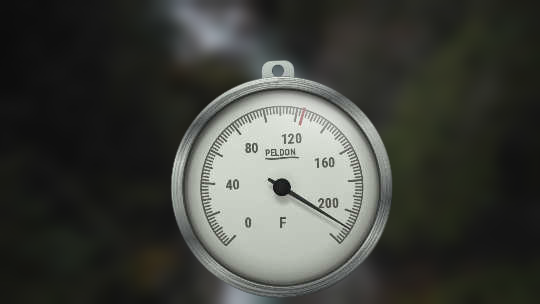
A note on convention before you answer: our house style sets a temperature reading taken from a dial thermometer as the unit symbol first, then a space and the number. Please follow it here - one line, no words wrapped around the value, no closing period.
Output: °F 210
